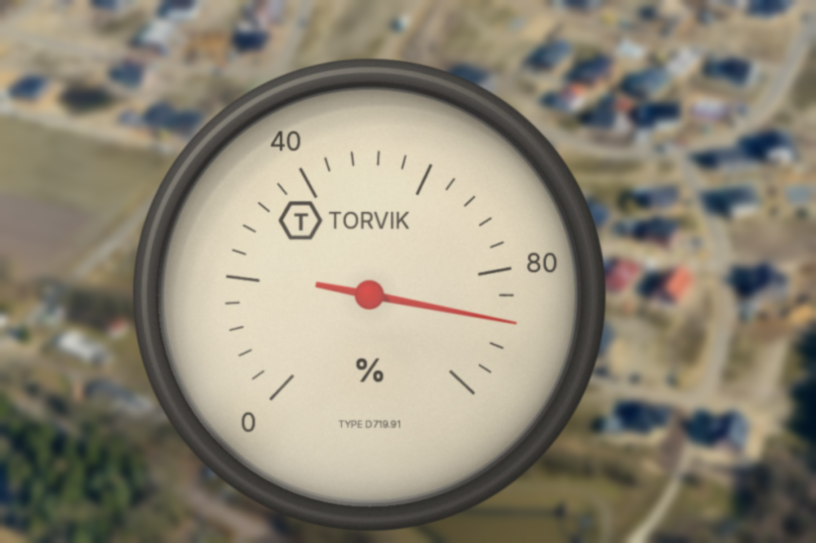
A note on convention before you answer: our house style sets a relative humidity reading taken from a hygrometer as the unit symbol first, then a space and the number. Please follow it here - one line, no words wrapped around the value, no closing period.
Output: % 88
